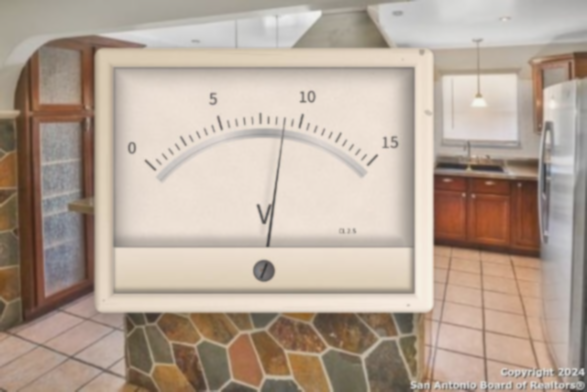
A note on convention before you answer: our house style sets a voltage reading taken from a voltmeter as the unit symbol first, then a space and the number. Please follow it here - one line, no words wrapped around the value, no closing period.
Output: V 9
